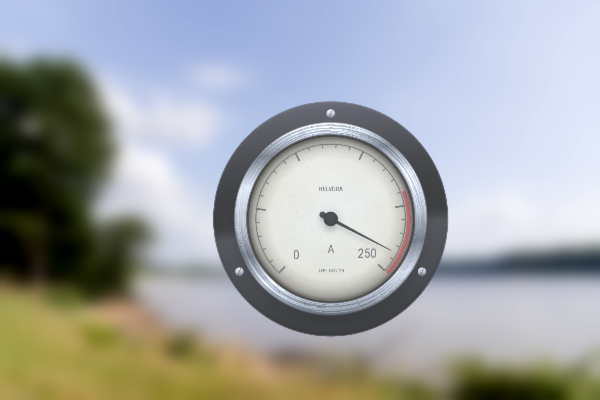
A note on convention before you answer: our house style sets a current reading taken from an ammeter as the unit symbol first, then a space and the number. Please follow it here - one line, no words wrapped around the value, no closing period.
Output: A 235
